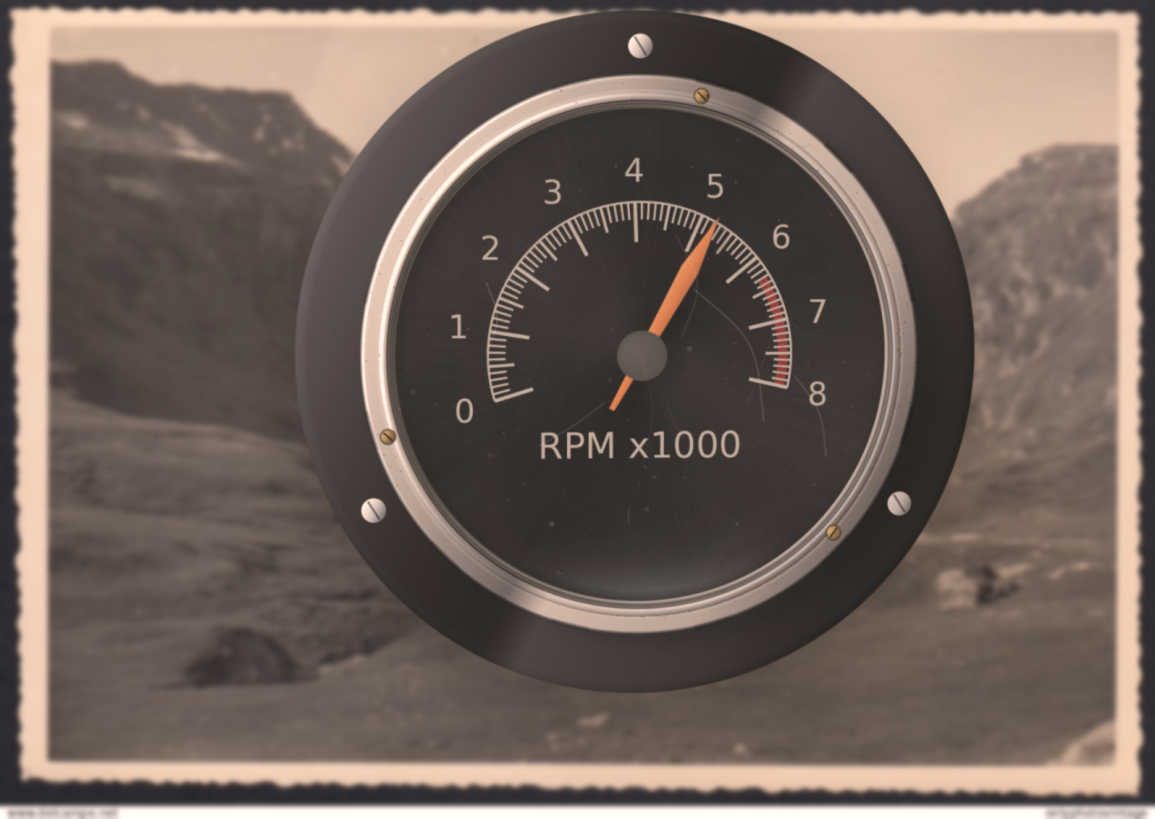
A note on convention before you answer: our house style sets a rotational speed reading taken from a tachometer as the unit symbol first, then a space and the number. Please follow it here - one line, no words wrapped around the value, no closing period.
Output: rpm 5200
